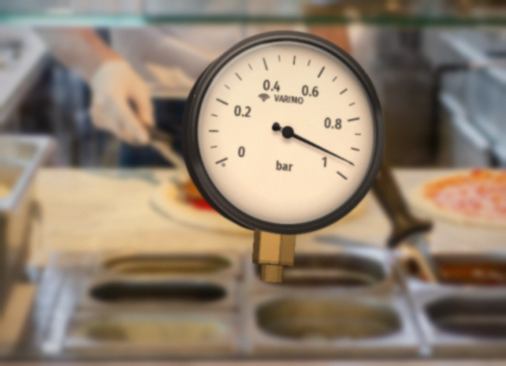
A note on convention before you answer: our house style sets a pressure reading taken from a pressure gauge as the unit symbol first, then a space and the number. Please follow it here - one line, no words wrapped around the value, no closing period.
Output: bar 0.95
